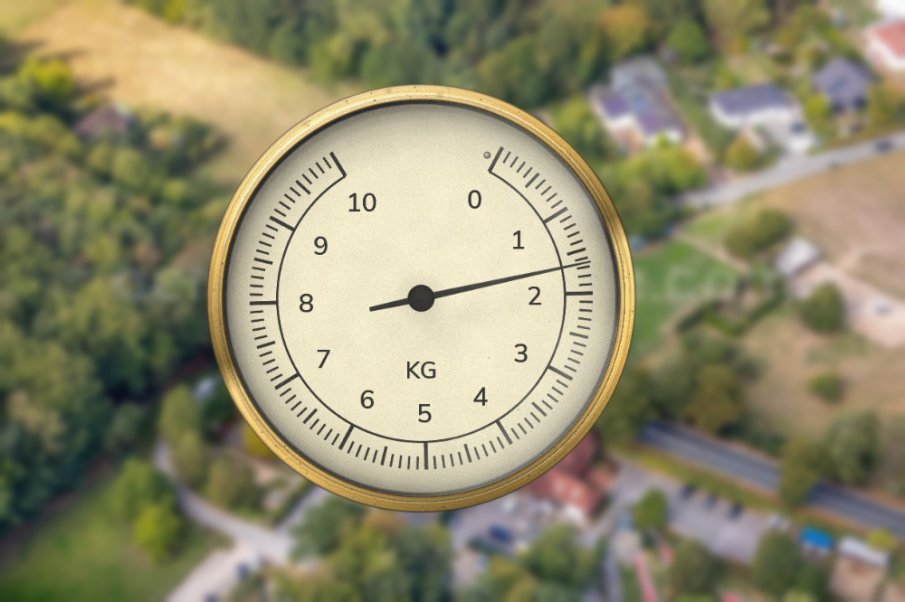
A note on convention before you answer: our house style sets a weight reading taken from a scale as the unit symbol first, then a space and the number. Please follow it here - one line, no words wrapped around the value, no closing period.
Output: kg 1.65
